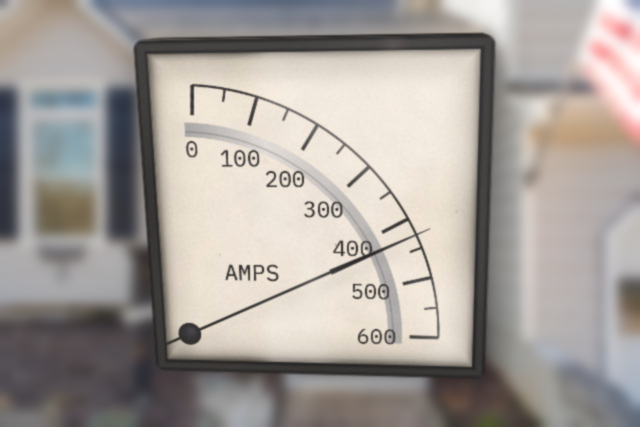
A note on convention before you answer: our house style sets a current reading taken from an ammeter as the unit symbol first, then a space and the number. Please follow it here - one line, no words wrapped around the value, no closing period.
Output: A 425
